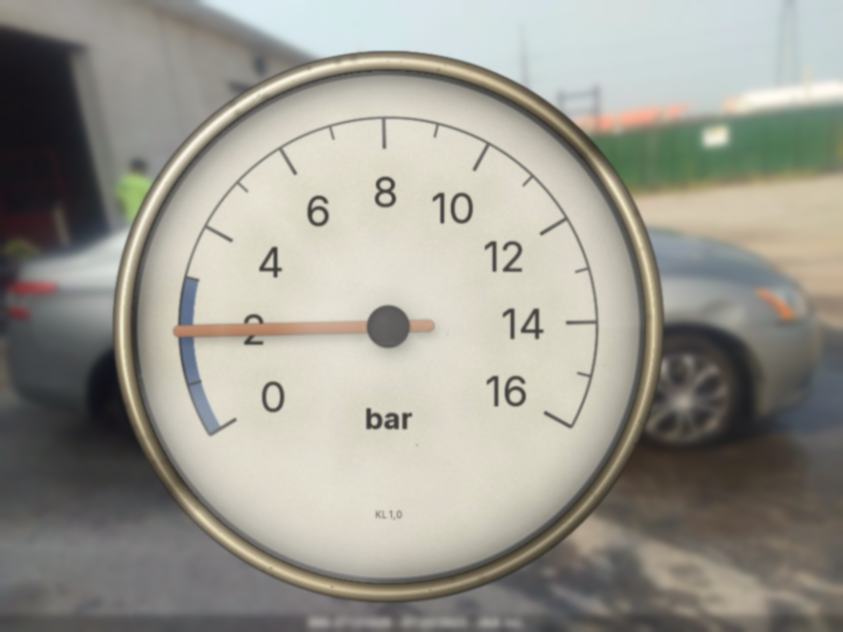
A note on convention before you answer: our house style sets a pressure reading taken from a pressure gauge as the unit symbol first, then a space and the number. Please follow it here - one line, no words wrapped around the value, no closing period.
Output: bar 2
